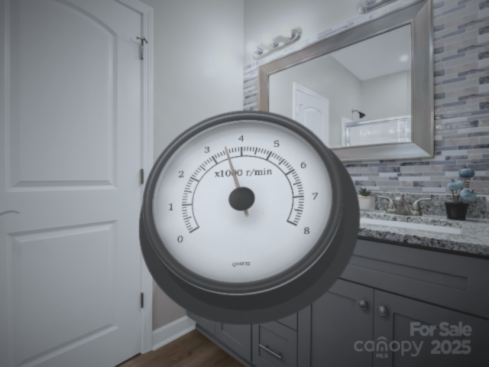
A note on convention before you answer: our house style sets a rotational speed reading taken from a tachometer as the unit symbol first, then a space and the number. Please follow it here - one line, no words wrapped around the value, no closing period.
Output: rpm 3500
